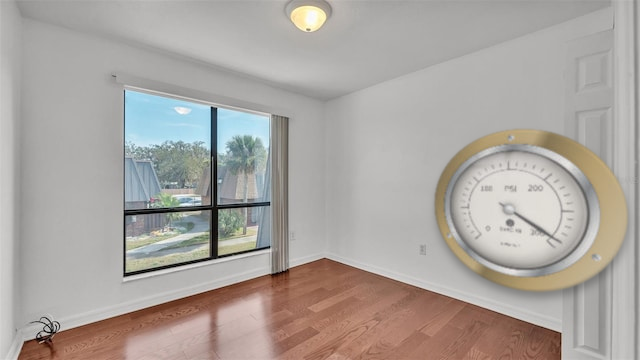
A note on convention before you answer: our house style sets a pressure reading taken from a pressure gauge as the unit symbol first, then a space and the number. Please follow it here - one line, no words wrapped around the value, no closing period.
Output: psi 290
